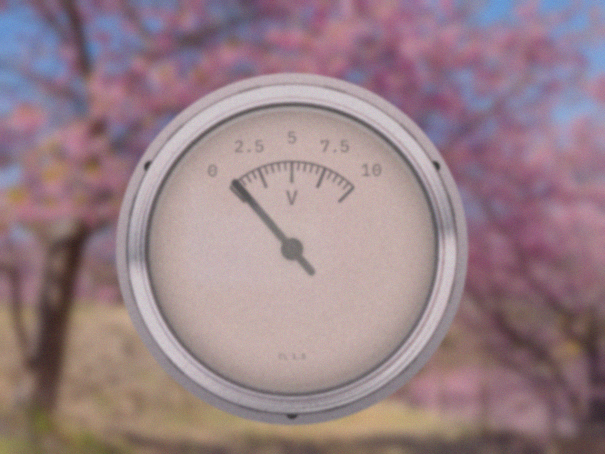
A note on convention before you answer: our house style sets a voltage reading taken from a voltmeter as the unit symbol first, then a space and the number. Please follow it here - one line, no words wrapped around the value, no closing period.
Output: V 0.5
